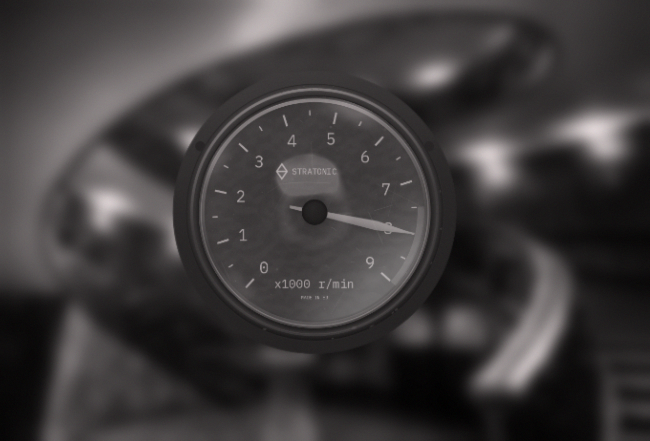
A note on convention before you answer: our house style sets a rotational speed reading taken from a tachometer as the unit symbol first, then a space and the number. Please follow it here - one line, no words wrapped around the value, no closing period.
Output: rpm 8000
